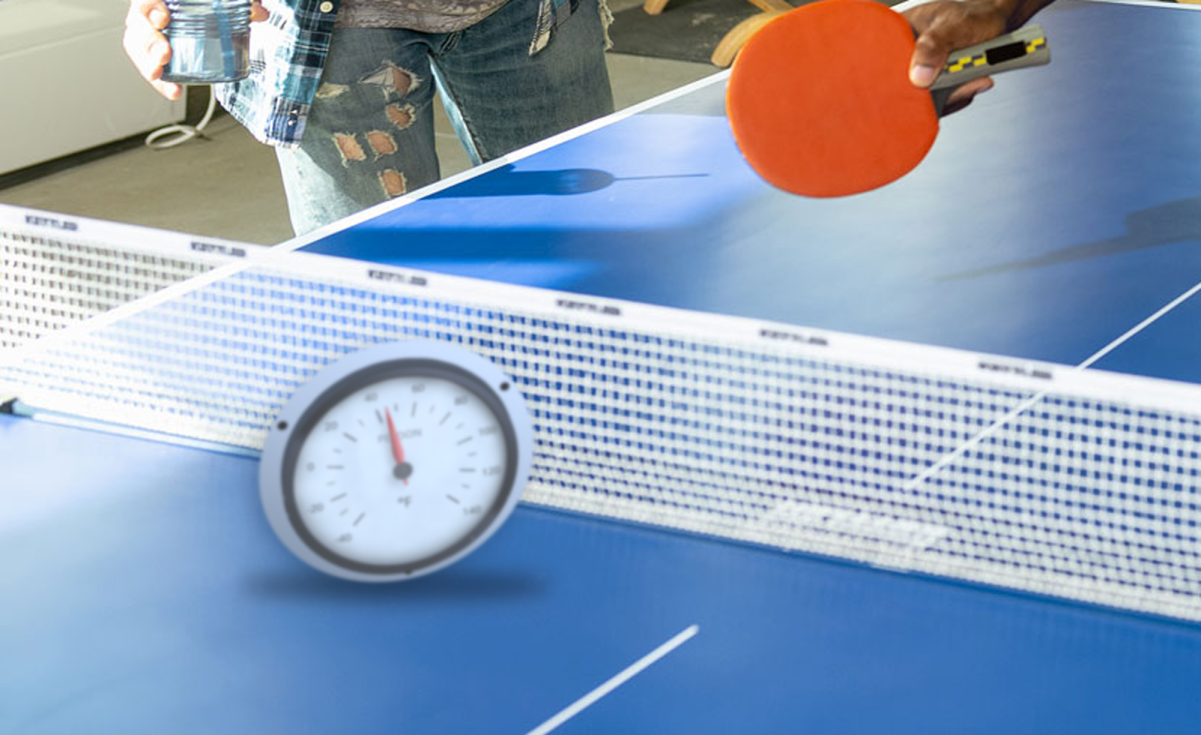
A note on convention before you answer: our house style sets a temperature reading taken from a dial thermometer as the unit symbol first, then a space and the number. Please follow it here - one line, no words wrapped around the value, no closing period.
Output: °F 45
